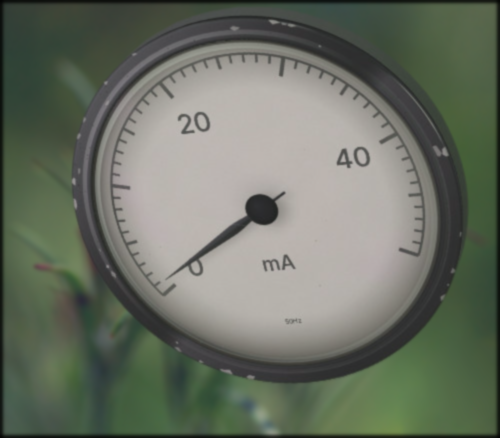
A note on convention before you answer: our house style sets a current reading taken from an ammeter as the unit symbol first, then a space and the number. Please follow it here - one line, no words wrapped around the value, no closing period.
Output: mA 1
